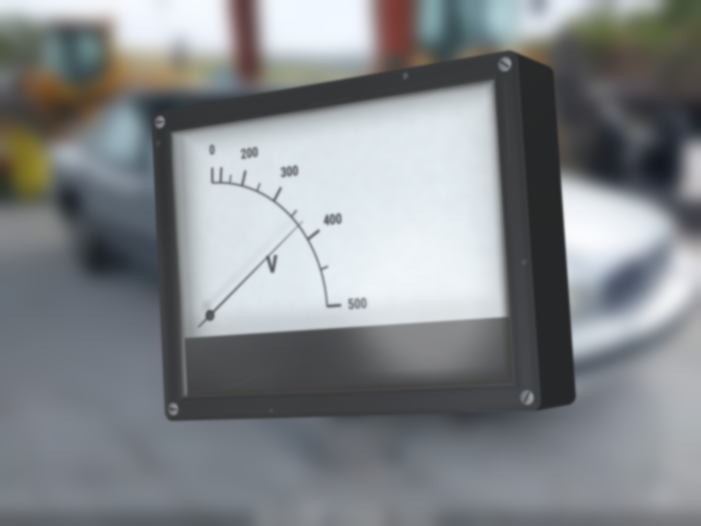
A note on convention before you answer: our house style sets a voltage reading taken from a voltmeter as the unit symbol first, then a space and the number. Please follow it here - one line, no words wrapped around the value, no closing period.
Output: V 375
